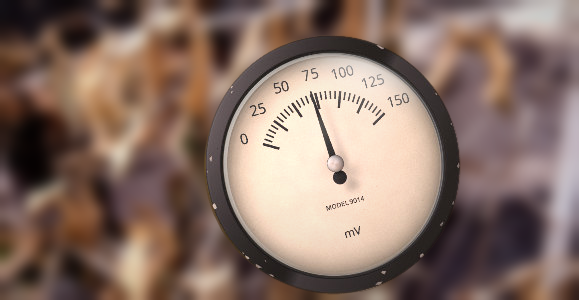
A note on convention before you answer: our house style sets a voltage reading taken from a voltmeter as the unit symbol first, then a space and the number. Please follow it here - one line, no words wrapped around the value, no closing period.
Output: mV 70
